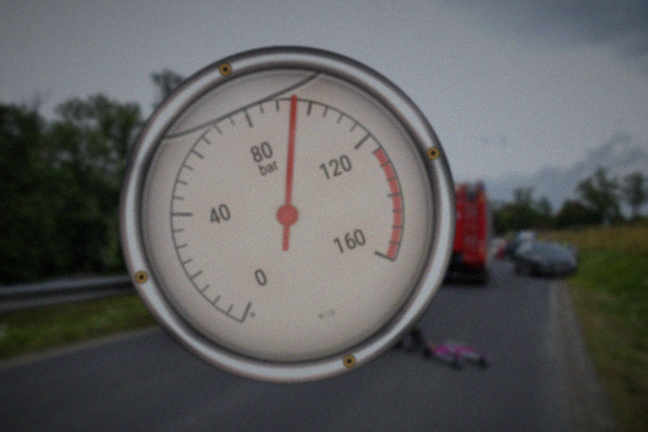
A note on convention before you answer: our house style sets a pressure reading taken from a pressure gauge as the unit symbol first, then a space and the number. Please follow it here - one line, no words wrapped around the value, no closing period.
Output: bar 95
